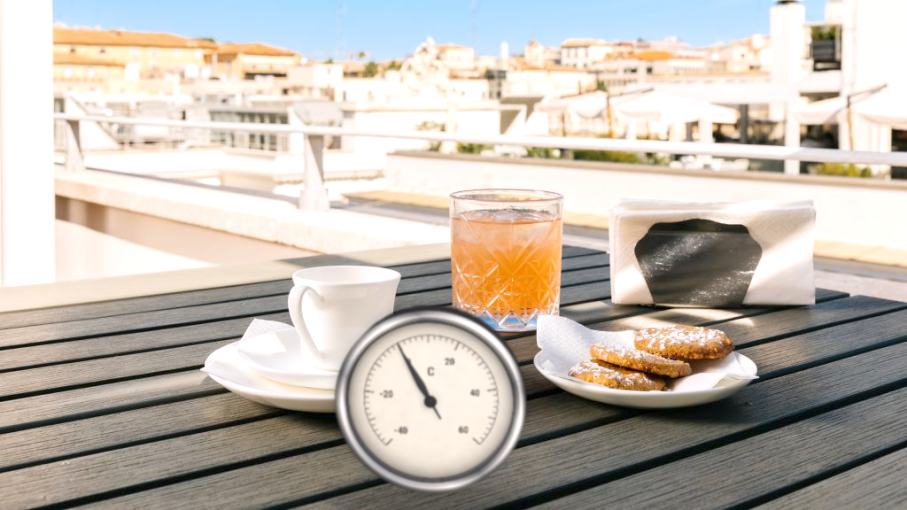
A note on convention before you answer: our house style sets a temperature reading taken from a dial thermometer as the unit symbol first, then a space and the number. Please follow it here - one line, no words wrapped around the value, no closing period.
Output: °C 0
